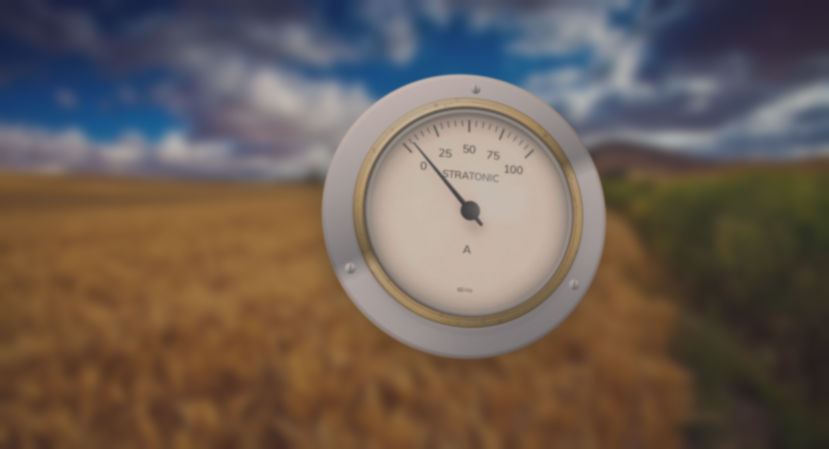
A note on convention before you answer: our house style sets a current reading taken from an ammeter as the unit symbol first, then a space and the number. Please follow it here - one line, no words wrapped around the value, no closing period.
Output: A 5
